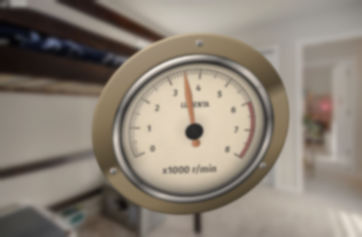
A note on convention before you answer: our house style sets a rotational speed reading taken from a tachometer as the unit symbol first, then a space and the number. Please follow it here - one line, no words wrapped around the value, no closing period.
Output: rpm 3500
